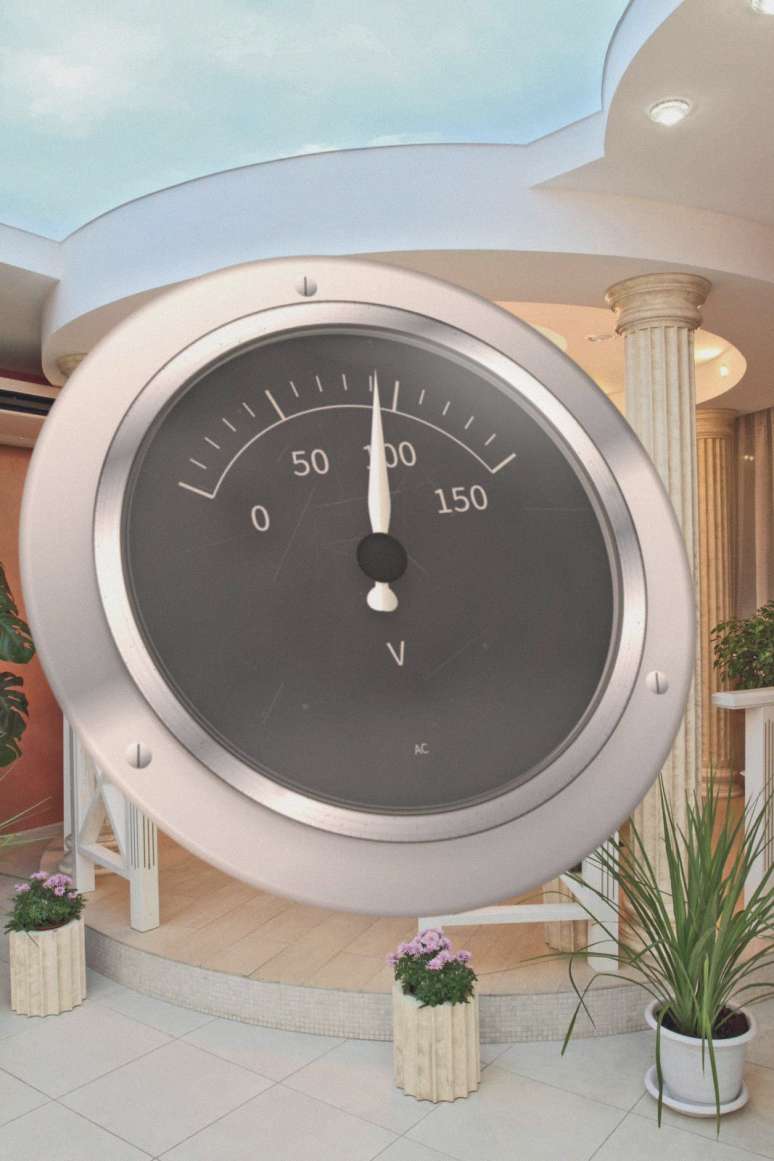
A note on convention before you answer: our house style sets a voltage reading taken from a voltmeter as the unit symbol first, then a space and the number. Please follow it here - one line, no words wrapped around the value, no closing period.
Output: V 90
